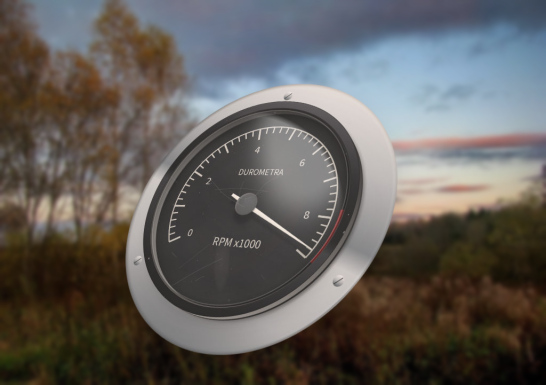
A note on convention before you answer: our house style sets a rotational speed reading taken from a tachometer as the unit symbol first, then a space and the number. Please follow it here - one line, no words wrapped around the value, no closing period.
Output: rpm 8800
